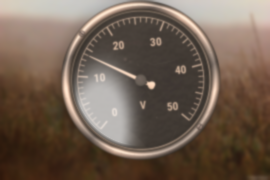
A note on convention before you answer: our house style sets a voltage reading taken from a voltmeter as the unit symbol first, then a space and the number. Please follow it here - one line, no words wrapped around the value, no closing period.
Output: V 14
